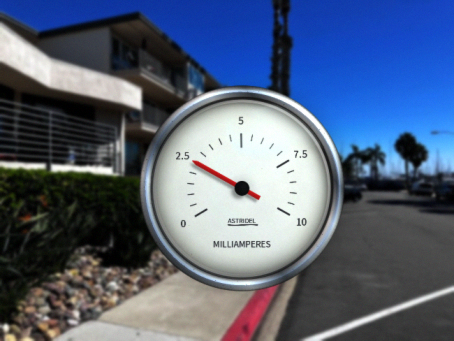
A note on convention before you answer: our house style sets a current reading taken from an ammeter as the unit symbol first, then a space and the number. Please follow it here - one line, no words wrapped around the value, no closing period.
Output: mA 2.5
